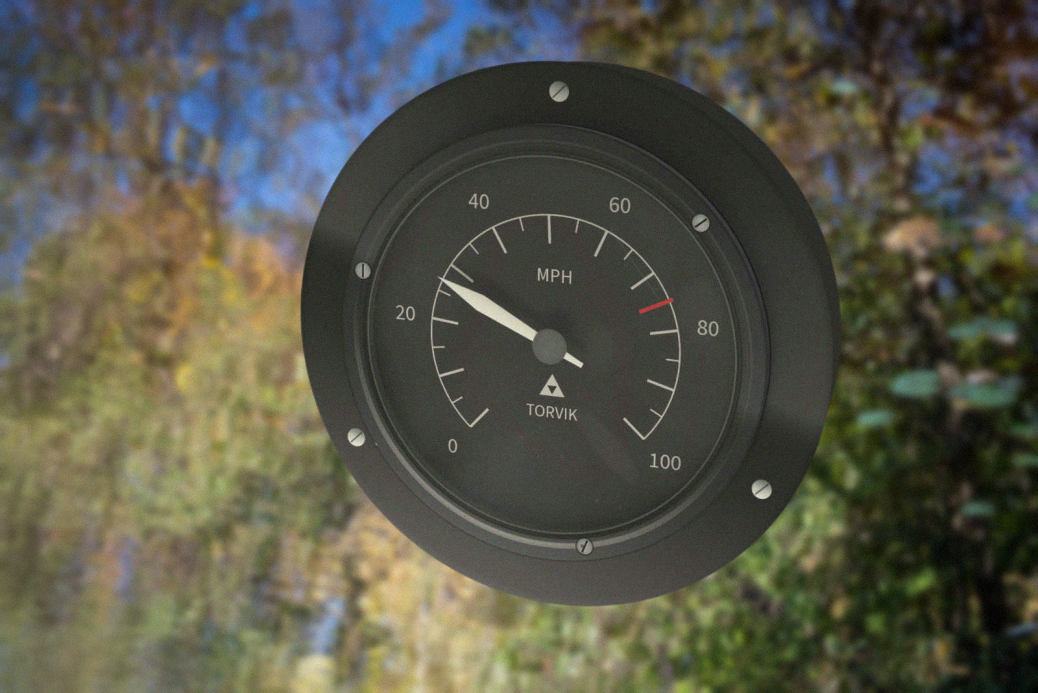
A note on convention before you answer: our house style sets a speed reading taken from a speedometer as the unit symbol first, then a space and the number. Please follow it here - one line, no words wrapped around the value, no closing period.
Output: mph 27.5
